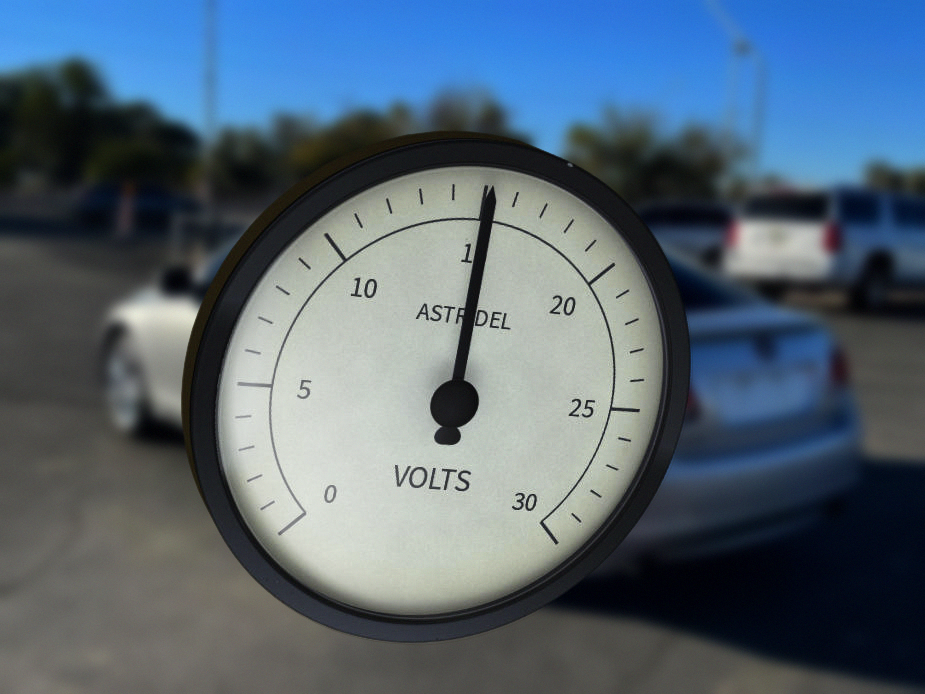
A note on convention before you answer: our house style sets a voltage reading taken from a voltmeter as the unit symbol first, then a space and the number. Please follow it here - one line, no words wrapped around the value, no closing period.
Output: V 15
